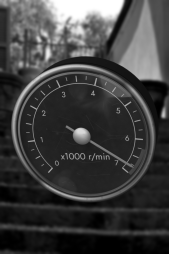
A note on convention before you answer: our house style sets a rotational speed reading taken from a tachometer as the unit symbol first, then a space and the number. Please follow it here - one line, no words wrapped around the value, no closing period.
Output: rpm 6750
